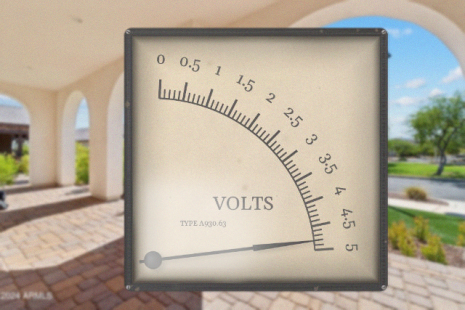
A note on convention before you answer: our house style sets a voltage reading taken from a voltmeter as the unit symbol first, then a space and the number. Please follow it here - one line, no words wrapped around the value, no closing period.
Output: V 4.8
